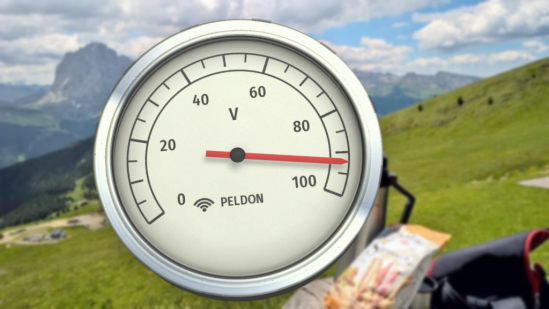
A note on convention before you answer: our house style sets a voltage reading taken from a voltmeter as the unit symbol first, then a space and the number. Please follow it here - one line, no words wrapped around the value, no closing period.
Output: V 92.5
